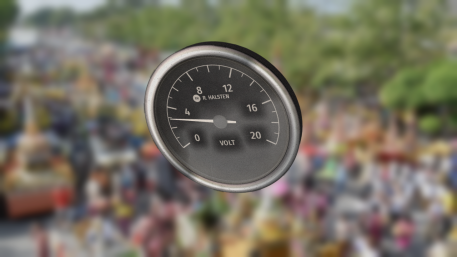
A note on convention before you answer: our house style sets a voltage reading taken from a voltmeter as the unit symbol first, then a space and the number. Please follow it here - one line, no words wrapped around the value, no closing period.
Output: V 3
